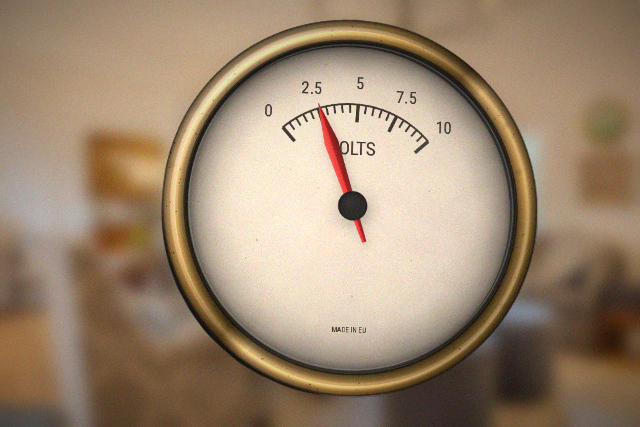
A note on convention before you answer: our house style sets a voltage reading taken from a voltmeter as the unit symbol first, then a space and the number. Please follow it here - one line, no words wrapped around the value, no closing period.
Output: V 2.5
